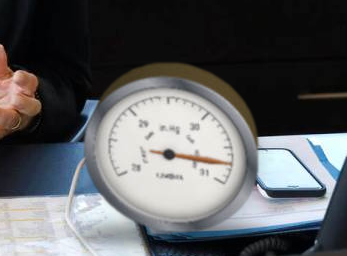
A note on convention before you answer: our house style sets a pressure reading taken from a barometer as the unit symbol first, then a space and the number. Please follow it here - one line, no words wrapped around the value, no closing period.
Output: inHg 30.7
